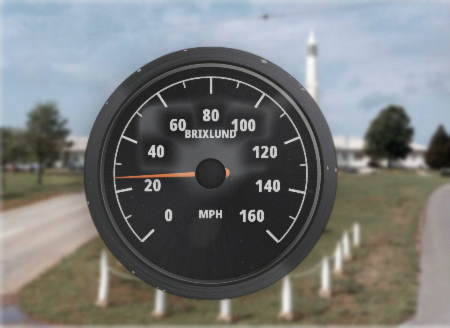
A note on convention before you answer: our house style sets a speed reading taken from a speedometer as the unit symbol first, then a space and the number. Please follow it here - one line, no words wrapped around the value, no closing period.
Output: mph 25
